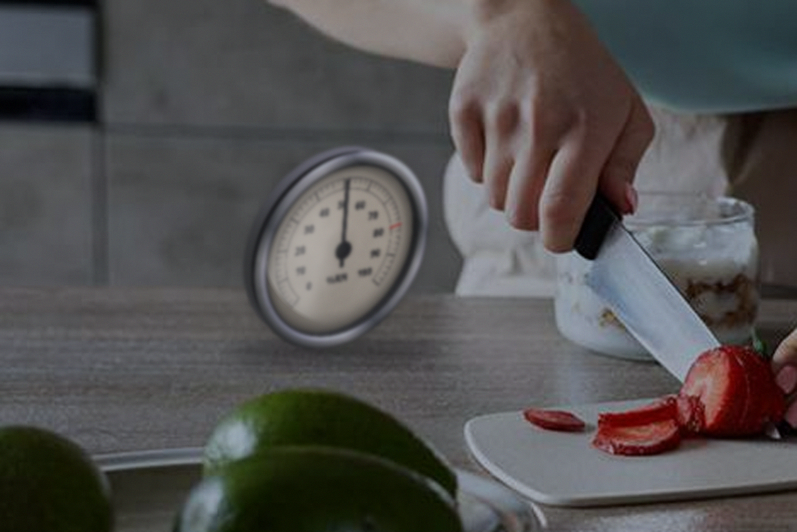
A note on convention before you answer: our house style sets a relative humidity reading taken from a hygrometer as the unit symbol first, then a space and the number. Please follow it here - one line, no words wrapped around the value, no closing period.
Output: % 50
